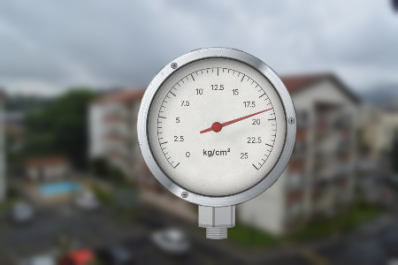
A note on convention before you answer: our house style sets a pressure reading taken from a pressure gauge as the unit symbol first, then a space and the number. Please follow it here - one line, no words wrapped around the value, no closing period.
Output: kg/cm² 19
